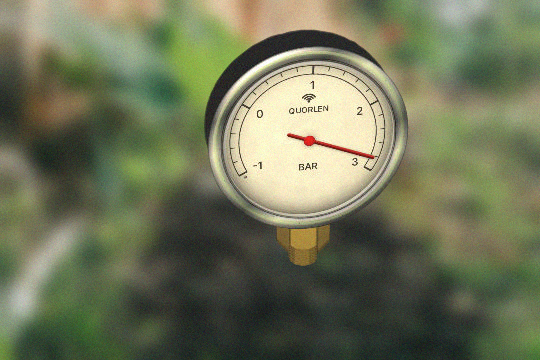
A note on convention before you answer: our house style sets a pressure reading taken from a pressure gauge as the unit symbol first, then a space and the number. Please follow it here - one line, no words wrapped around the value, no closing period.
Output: bar 2.8
